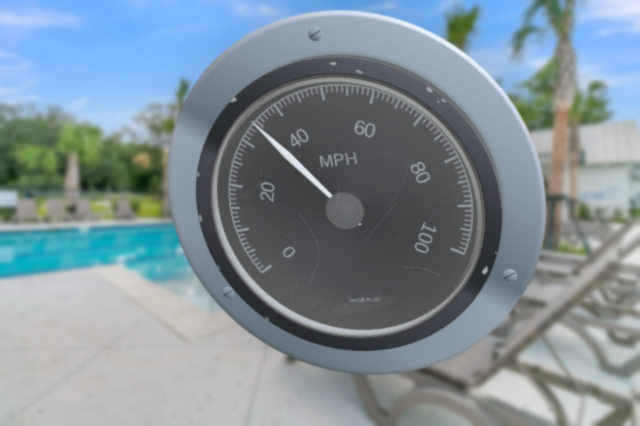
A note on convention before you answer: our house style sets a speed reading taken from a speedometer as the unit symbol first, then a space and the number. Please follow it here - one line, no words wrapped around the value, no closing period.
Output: mph 35
